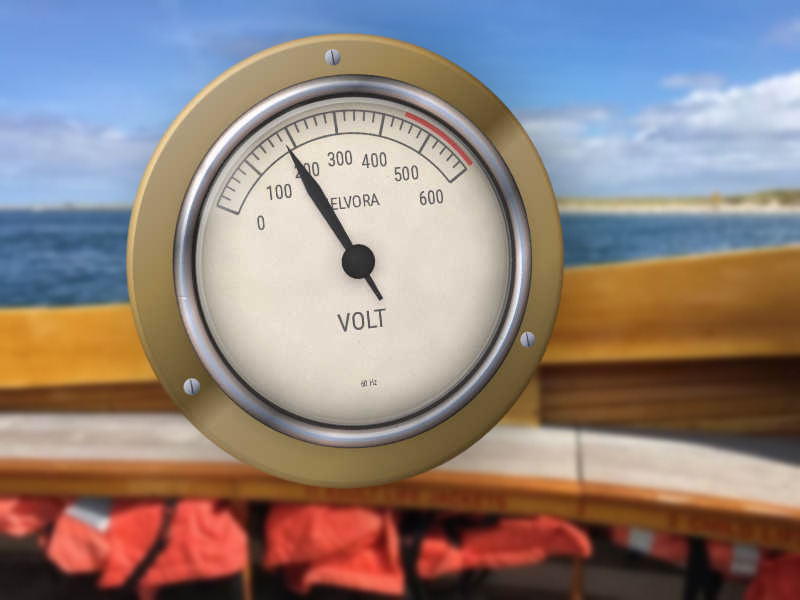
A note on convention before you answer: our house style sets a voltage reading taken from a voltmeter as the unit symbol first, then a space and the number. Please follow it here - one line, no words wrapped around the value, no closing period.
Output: V 180
